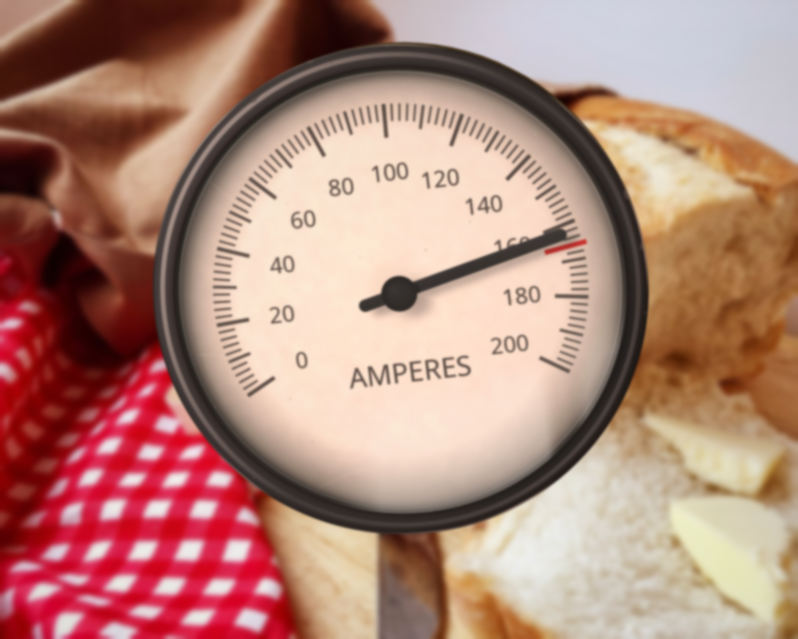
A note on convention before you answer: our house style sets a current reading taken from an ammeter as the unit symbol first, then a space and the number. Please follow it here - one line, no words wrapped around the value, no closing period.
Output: A 162
